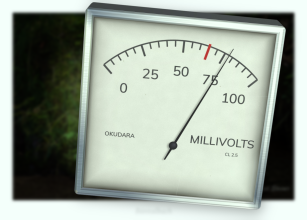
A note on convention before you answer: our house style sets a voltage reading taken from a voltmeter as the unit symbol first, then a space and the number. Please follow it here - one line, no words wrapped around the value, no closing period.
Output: mV 77.5
